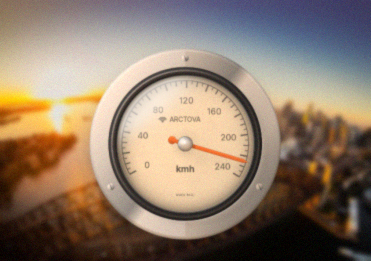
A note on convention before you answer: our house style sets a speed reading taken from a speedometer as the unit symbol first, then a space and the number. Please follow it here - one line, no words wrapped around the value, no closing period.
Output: km/h 225
